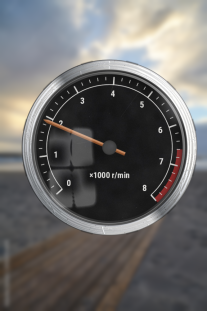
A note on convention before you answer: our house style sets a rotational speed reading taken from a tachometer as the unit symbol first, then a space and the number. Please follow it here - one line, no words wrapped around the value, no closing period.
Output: rpm 1900
